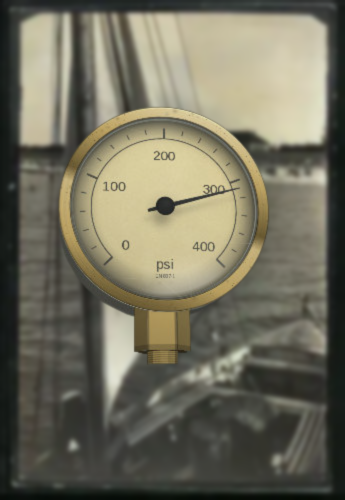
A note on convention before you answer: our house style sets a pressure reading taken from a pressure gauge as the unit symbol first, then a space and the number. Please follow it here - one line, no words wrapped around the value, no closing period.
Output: psi 310
